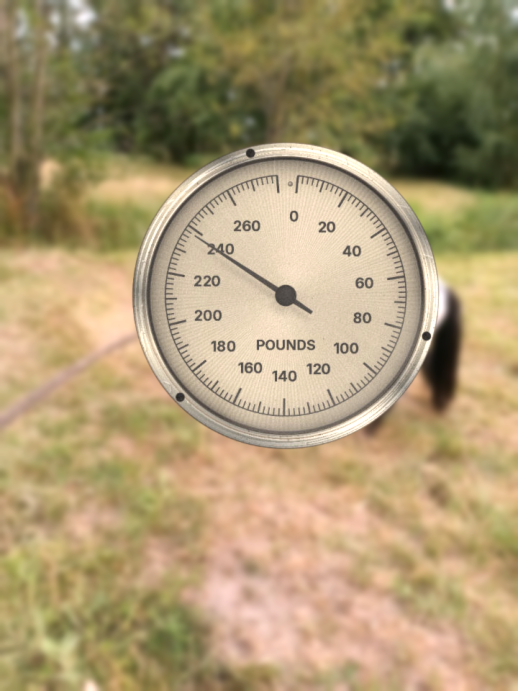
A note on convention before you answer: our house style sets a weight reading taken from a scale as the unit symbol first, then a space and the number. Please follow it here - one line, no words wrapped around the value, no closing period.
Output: lb 238
